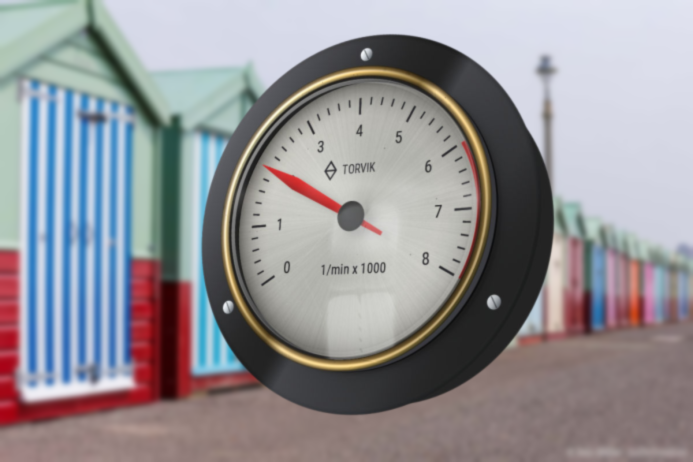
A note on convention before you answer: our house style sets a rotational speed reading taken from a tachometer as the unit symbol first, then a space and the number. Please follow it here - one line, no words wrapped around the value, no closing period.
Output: rpm 2000
